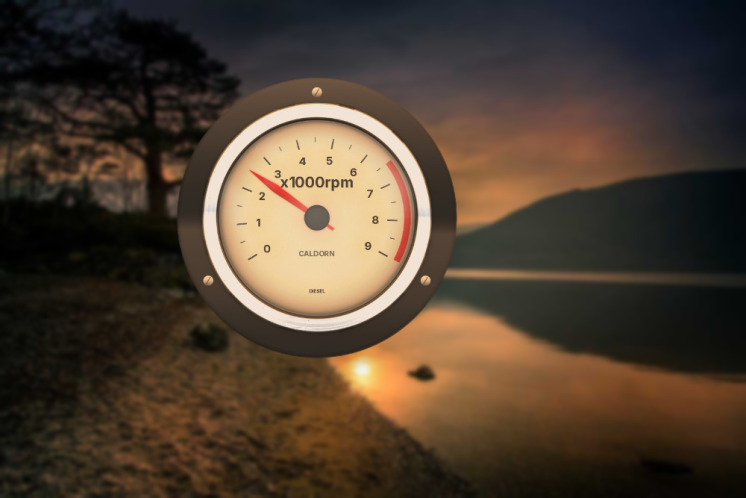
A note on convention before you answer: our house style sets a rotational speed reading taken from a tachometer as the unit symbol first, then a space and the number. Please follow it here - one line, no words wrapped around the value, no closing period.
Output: rpm 2500
